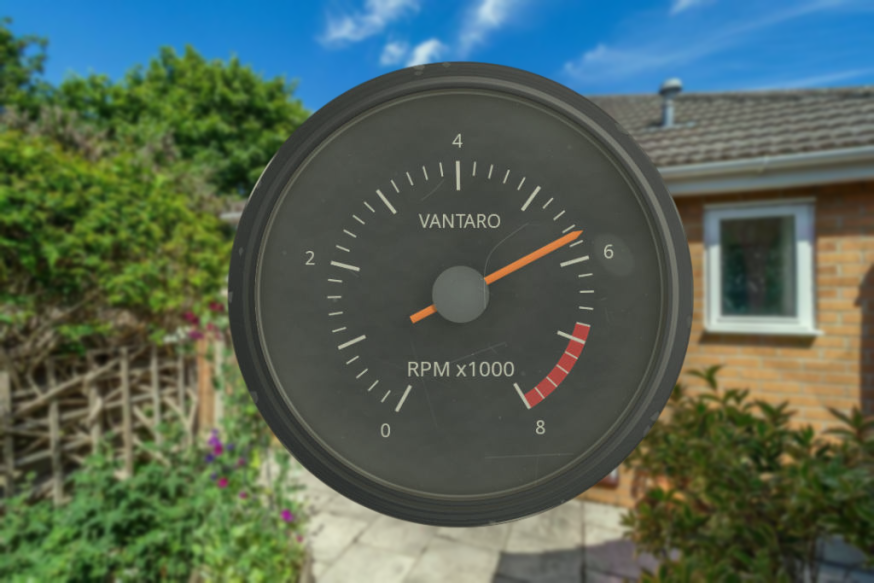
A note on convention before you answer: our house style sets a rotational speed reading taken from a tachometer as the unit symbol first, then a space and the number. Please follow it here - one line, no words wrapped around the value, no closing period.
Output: rpm 5700
